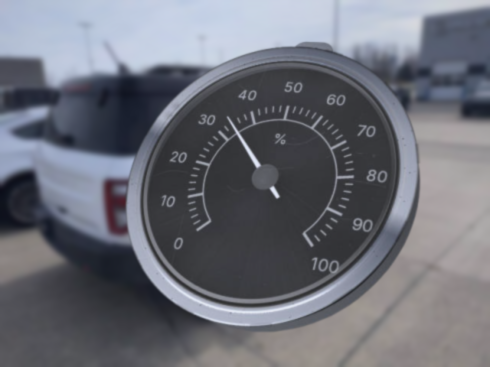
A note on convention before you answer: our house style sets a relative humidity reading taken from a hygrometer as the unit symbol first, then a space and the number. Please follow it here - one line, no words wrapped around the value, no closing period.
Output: % 34
